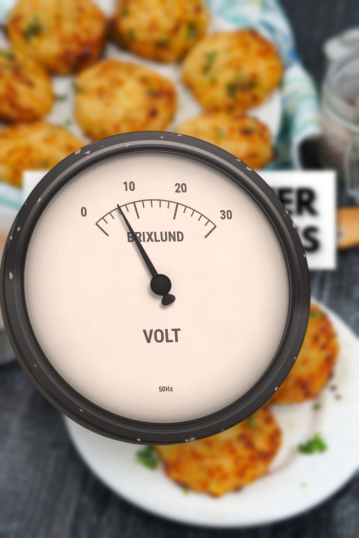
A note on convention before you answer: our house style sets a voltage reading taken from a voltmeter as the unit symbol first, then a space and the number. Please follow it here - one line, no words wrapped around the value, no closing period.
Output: V 6
